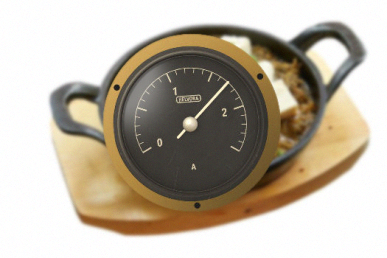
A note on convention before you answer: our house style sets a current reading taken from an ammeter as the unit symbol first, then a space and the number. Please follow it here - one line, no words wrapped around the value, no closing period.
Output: A 1.7
